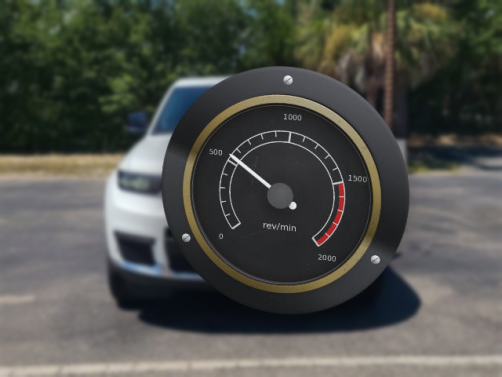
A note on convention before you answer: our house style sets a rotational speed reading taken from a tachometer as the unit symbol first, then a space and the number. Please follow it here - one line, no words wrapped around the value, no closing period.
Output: rpm 550
